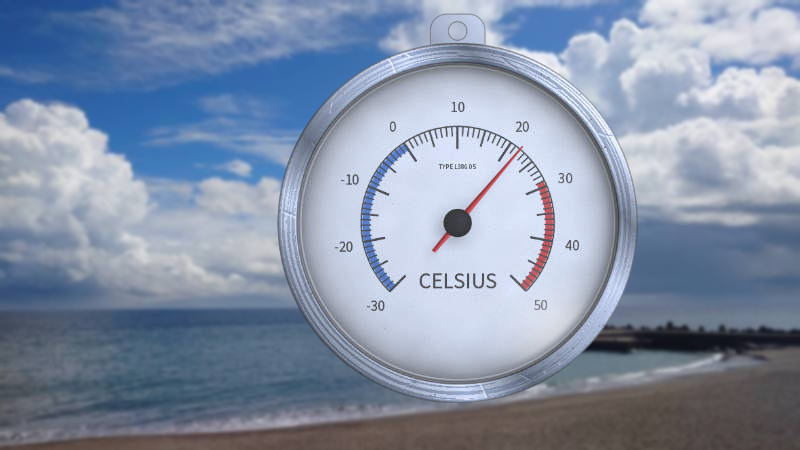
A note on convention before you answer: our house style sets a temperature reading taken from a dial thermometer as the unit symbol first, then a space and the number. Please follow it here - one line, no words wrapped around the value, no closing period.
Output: °C 22
